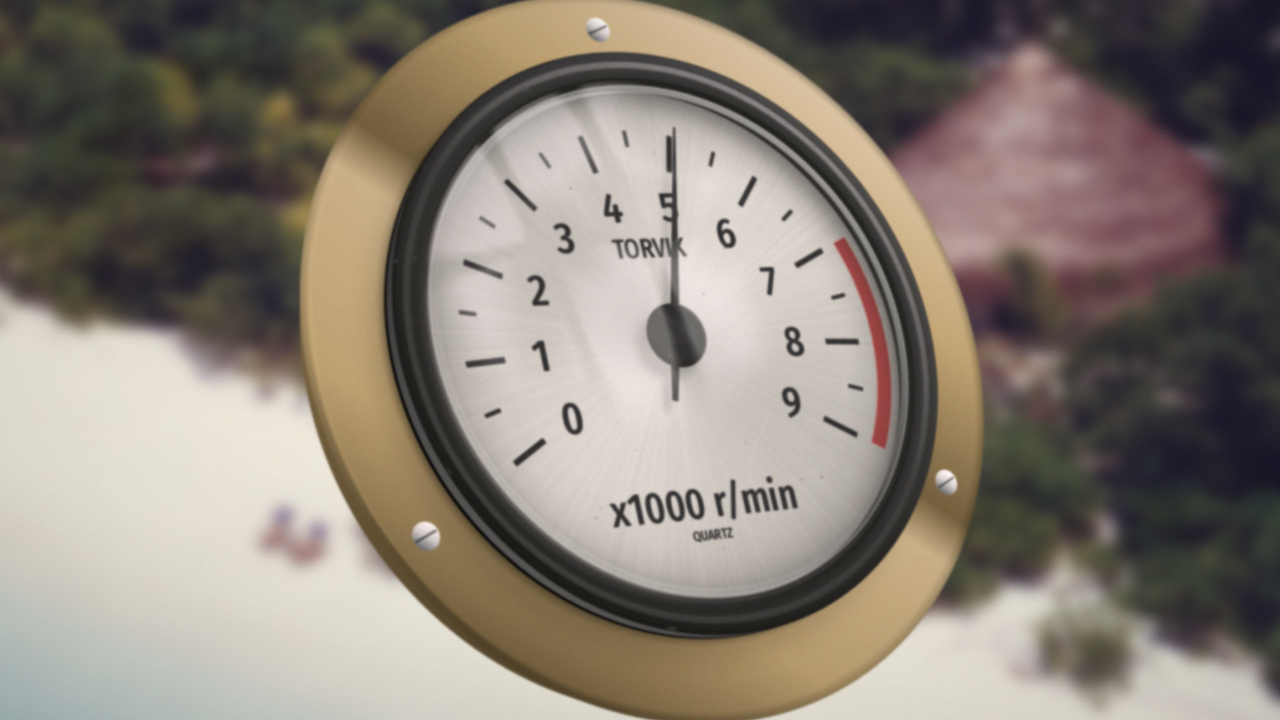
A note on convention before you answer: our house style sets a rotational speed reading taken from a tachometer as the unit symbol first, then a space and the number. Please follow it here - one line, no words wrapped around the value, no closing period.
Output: rpm 5000
